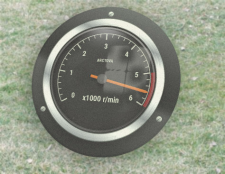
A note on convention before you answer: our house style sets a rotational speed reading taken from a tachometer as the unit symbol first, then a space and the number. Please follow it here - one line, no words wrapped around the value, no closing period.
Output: rpm 5600
